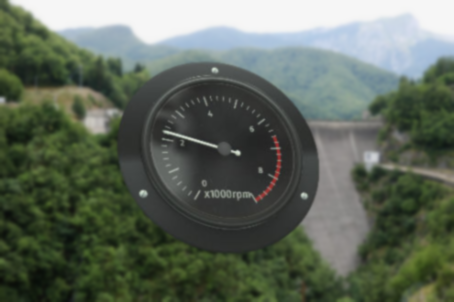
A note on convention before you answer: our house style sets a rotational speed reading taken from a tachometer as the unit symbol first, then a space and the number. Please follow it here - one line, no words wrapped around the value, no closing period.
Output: rpm 2200
